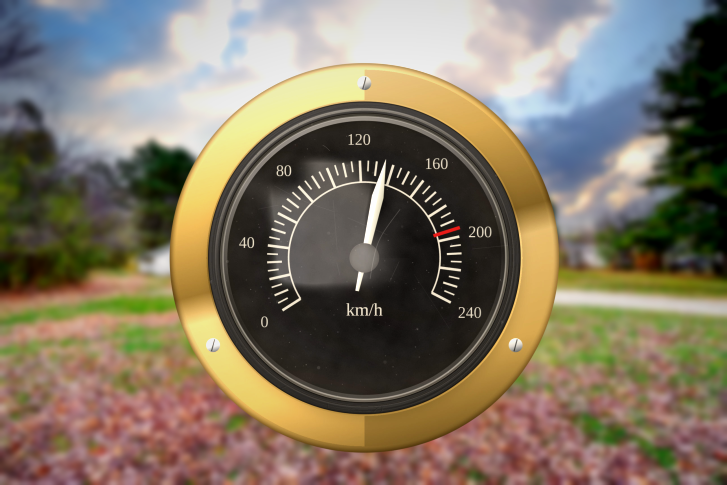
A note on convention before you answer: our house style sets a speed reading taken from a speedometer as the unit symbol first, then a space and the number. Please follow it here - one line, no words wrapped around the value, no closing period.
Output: km/h 135
